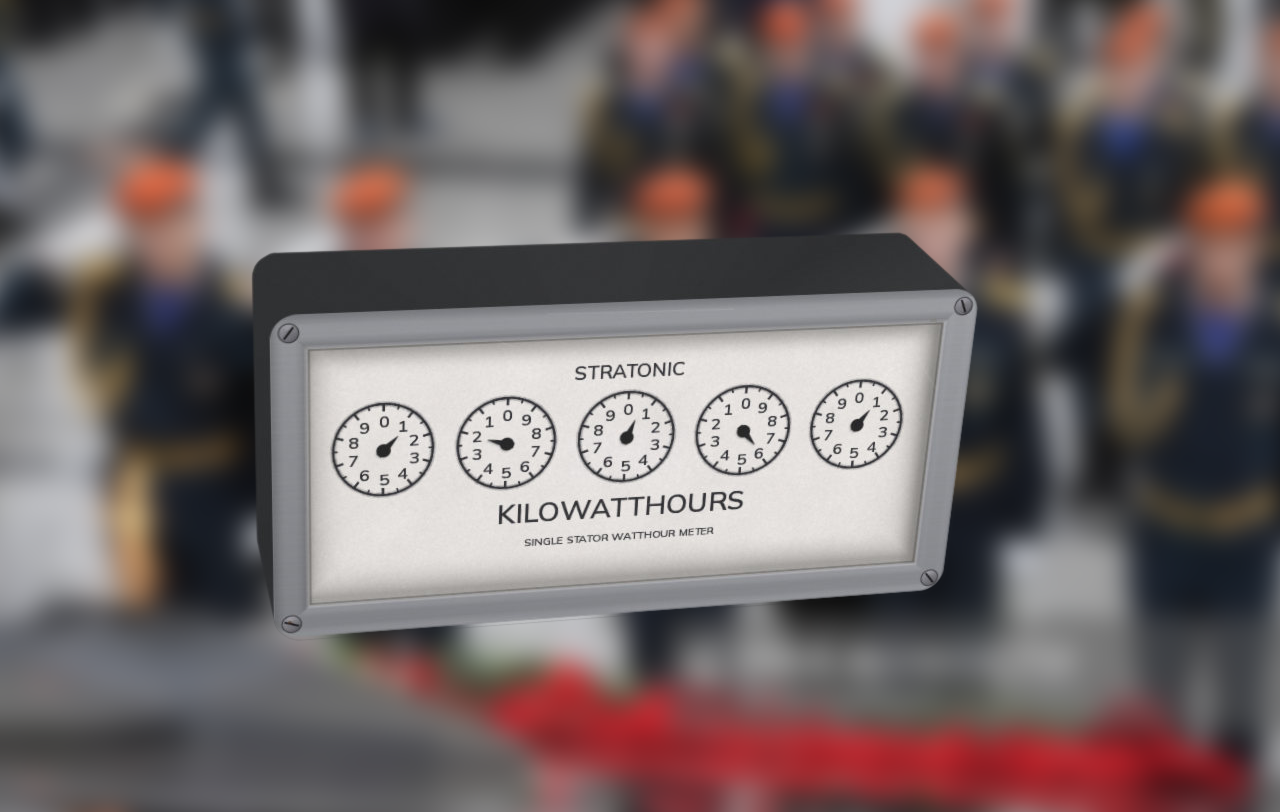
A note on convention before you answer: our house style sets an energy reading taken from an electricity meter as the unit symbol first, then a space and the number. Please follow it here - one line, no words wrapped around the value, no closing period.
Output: kWh 12061
